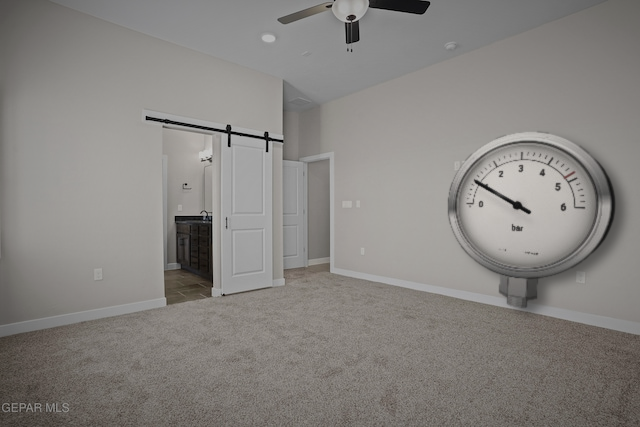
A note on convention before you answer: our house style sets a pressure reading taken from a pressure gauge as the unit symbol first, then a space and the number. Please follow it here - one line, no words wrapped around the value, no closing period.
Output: bar 1
